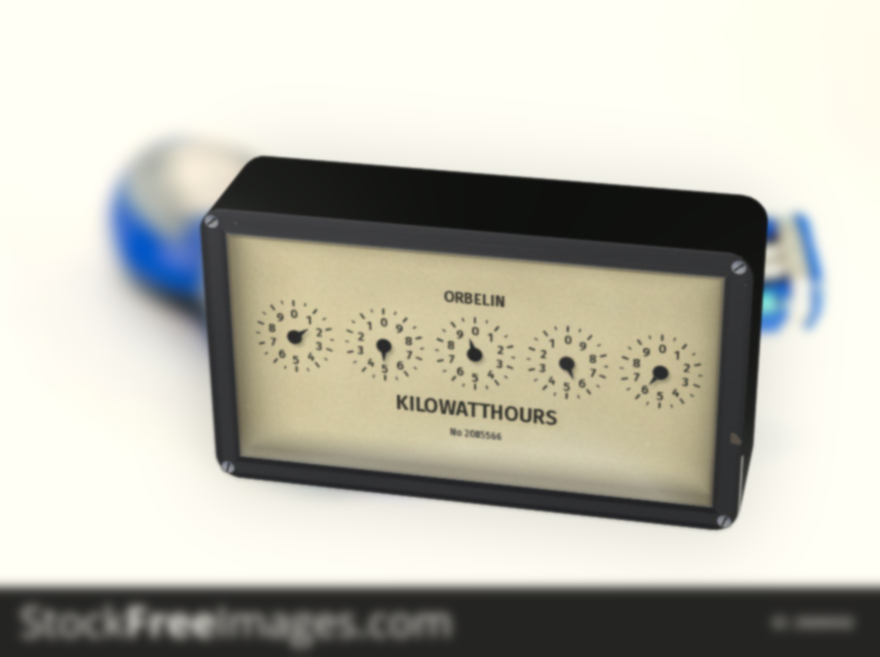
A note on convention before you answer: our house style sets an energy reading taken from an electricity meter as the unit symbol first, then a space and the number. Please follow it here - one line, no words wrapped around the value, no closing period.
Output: kWh 14956
